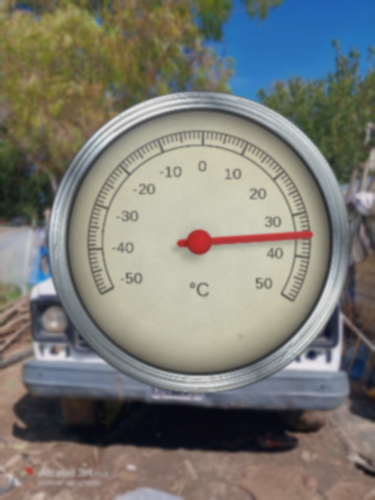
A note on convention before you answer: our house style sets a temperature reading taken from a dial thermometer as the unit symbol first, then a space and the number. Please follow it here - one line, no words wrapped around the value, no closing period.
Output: °C 35
